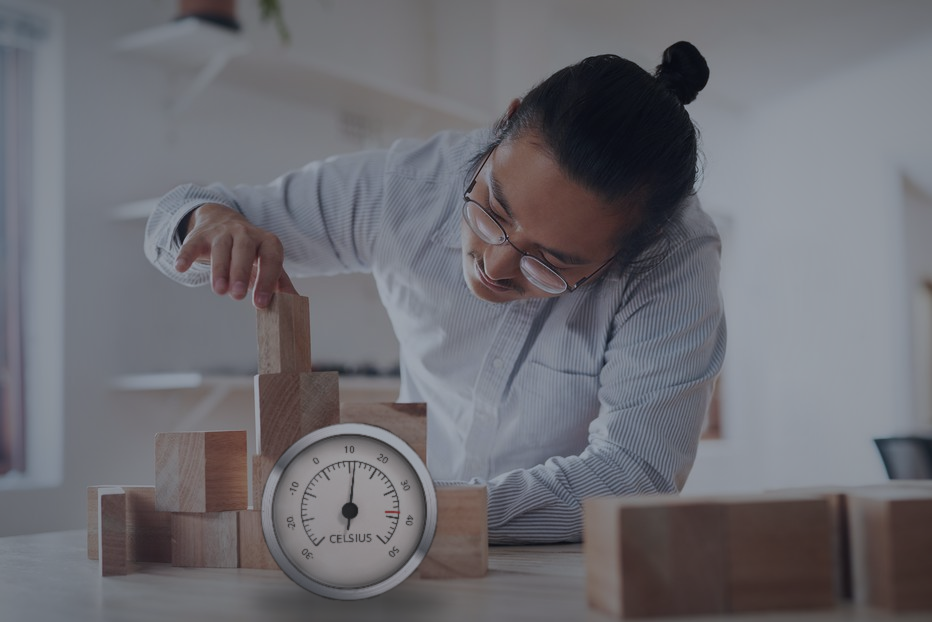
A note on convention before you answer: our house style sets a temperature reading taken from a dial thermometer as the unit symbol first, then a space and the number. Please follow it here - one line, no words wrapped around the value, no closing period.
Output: °C 12
